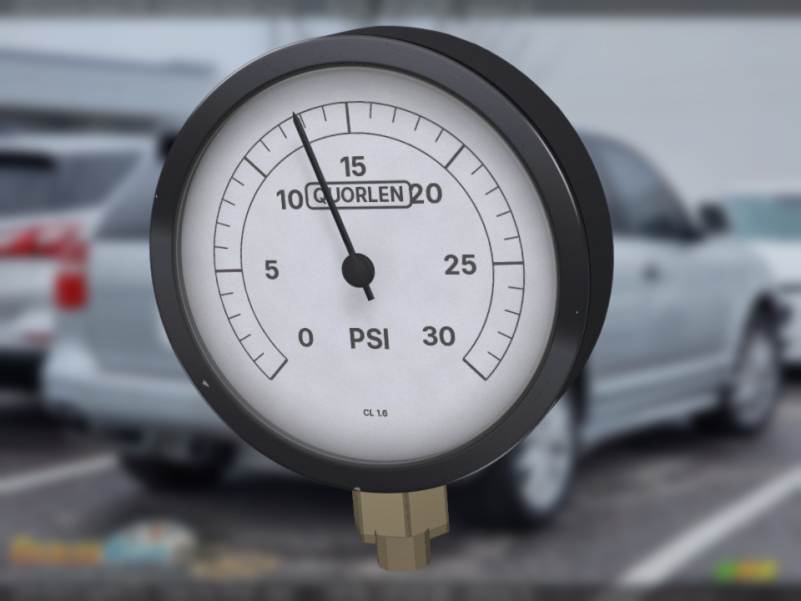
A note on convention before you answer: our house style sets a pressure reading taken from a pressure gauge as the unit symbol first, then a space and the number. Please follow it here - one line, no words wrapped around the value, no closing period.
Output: psi 13
